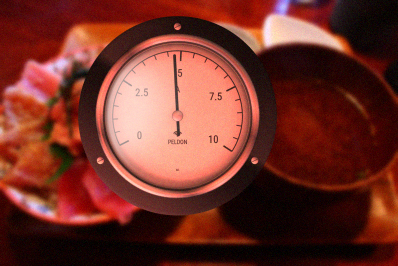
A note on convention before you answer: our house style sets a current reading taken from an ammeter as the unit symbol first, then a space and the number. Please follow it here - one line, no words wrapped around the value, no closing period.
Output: A 4.75
